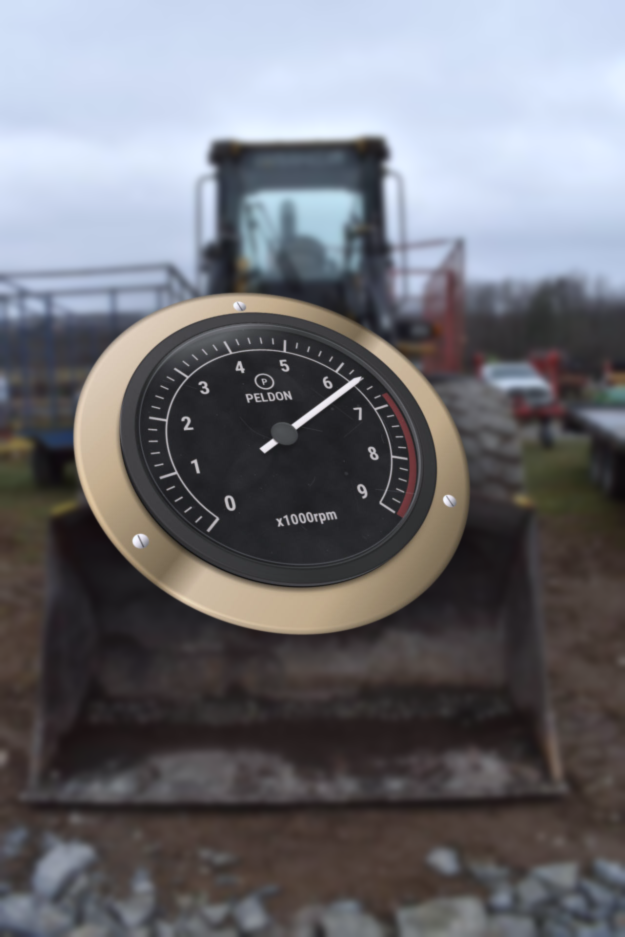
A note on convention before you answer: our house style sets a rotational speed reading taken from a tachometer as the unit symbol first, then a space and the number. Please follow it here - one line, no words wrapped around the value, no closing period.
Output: rpm 6400
